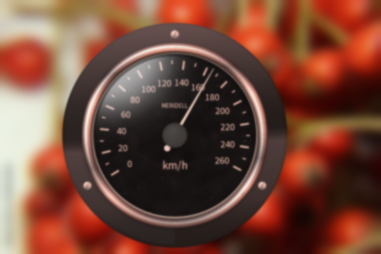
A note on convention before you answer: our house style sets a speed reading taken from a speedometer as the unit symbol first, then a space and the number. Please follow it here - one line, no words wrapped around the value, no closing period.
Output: km/h 165
